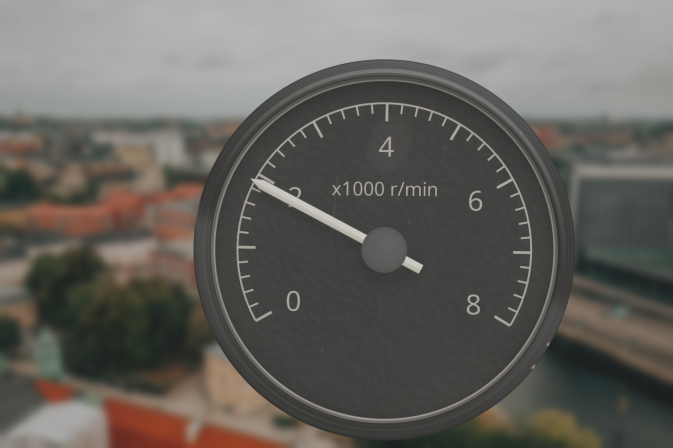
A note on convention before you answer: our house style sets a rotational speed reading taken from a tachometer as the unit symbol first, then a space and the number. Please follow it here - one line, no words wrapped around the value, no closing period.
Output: rpm 1900
